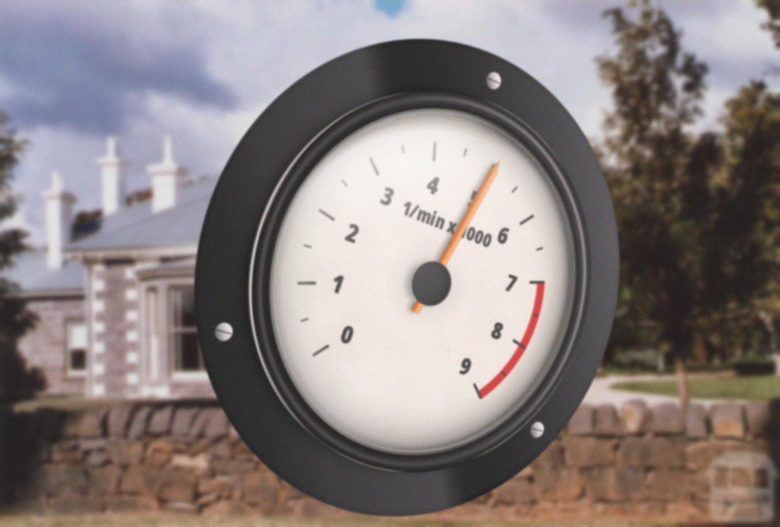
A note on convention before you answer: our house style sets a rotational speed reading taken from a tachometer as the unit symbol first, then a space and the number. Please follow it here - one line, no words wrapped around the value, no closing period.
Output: rpm 5000
